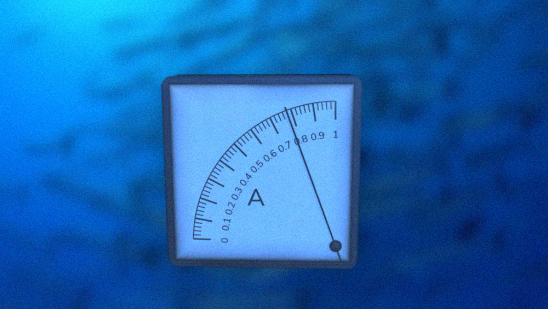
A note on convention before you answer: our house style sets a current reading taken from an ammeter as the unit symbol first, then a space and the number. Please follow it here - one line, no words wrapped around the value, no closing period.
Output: A 0.78
